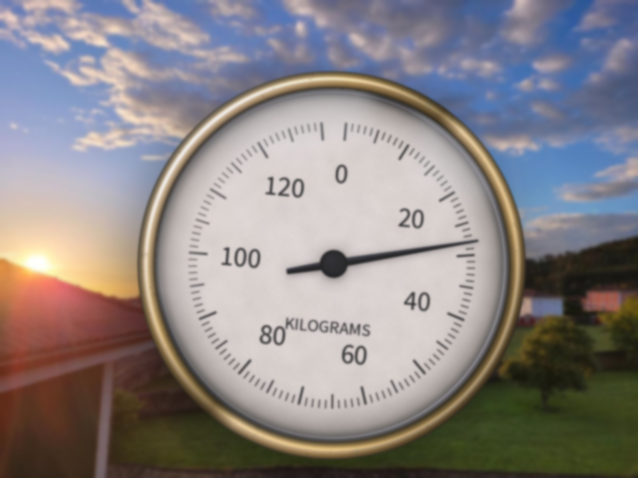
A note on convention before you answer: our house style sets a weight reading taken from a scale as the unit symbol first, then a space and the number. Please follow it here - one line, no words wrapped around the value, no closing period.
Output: kg 28
